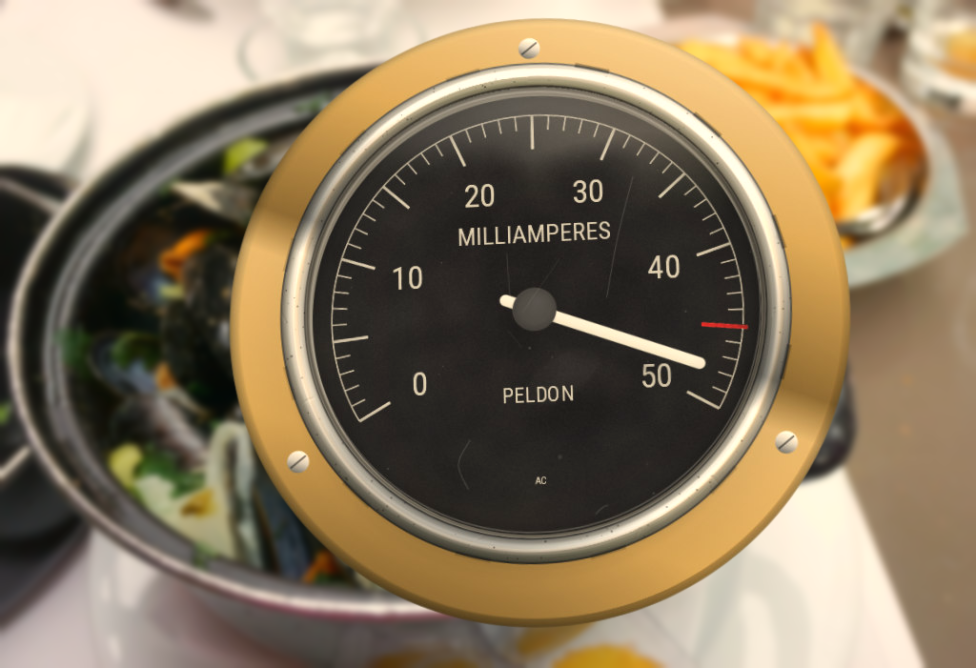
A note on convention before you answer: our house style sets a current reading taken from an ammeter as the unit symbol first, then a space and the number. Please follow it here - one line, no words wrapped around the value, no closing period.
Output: mA 48
